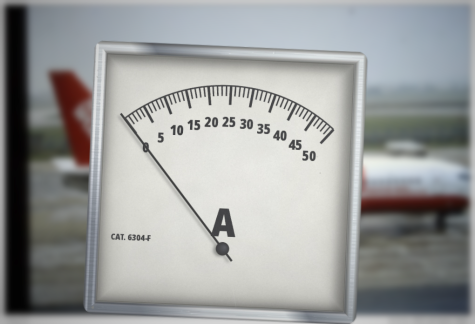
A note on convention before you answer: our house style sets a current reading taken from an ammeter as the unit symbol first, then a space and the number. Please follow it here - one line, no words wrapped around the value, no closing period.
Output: A 0
